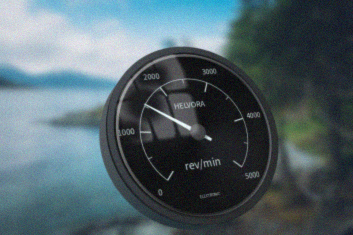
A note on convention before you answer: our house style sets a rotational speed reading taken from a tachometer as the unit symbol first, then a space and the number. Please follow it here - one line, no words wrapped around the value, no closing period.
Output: rpm 1500
